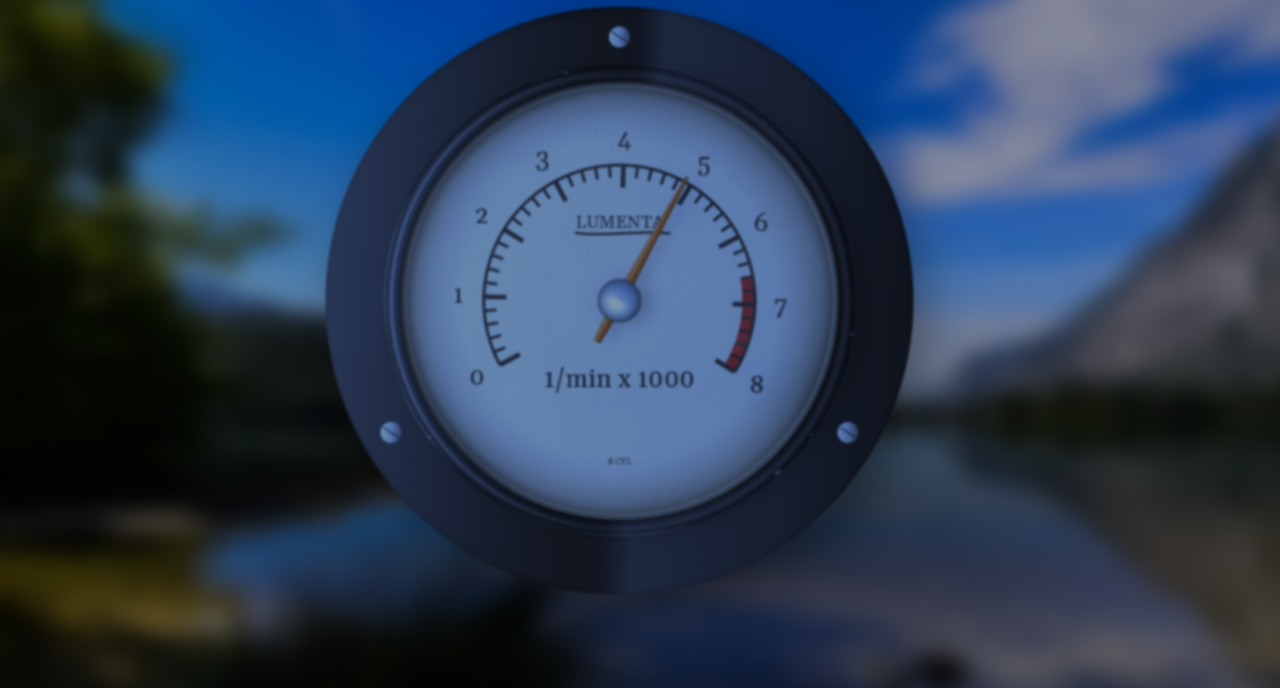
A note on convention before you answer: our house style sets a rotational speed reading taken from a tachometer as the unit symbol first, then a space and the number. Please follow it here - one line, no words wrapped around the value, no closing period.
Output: rpm 4900
